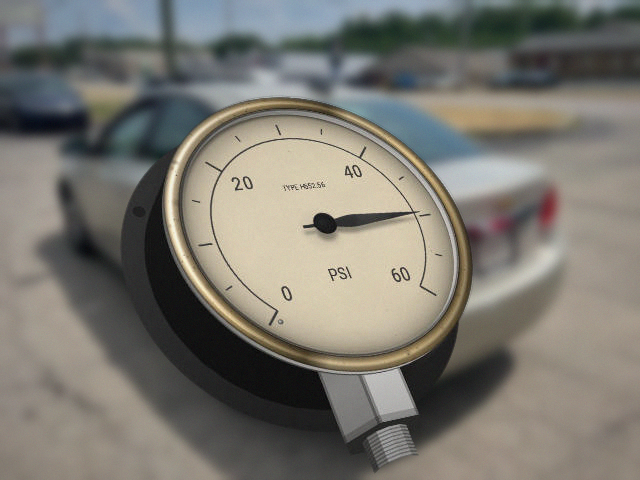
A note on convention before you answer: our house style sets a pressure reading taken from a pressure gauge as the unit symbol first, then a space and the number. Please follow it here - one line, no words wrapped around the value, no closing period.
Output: psi 50
